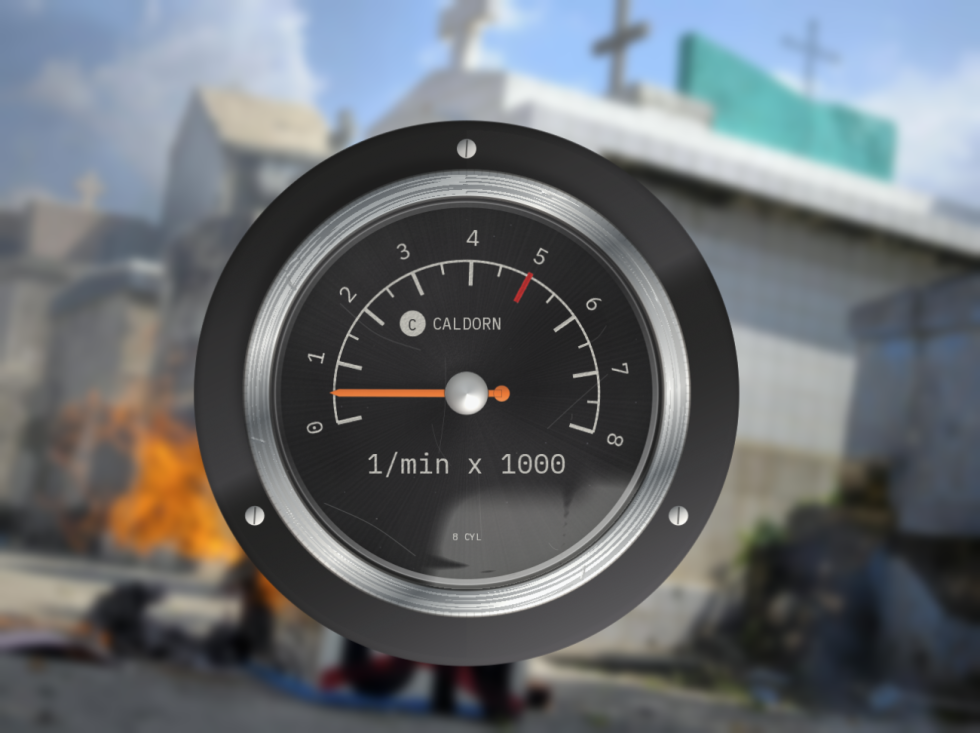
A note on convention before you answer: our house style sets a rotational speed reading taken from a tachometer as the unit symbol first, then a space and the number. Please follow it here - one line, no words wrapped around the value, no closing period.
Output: rpm 500
